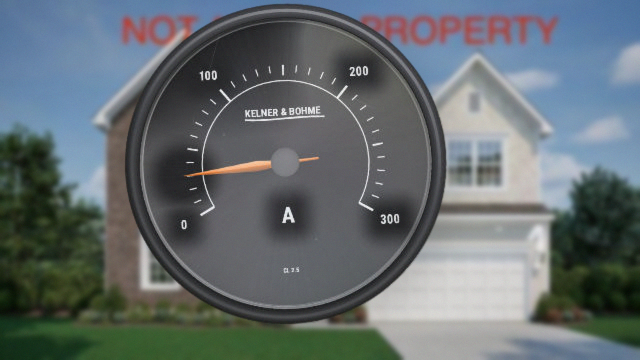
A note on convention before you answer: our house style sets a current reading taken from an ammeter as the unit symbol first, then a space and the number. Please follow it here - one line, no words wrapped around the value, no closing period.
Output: A 30
